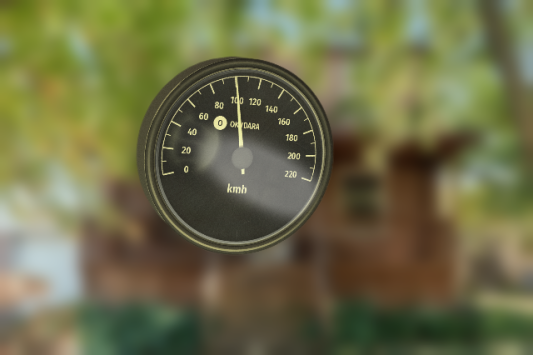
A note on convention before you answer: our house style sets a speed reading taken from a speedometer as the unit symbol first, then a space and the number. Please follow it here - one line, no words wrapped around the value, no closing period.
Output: km/h 100
